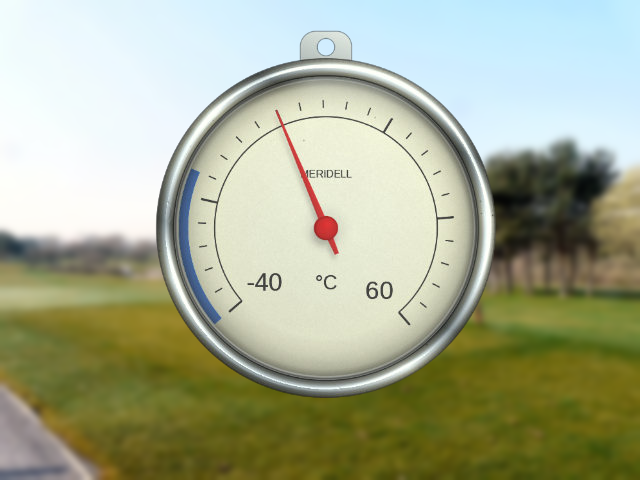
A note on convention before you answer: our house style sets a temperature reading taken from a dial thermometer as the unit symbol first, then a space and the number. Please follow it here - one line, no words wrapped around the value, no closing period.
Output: °C 0
